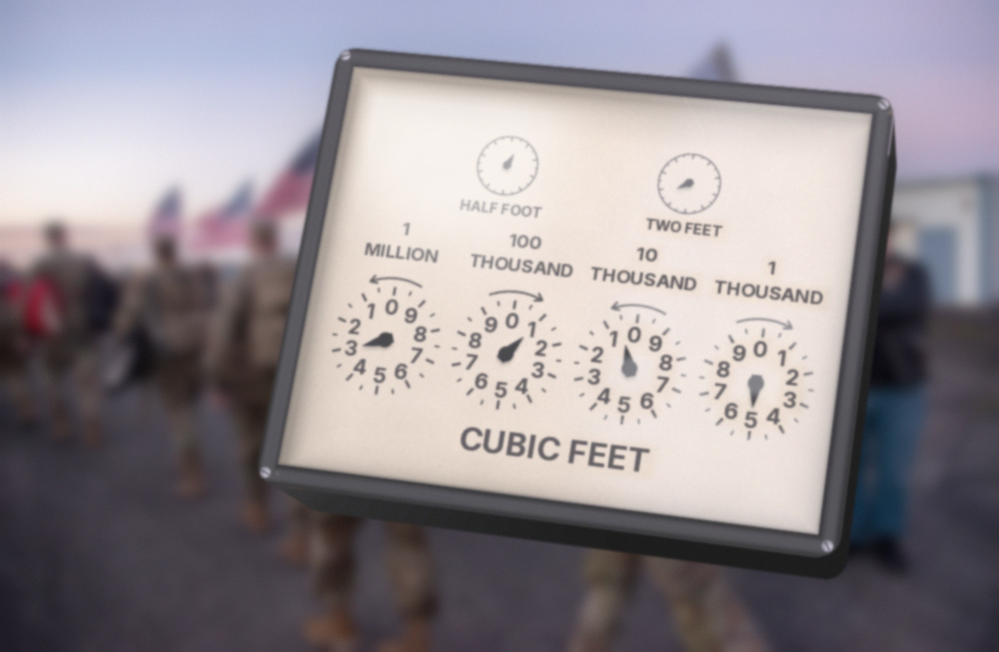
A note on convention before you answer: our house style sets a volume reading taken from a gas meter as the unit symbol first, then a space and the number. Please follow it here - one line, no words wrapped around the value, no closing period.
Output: ft³ 310500
